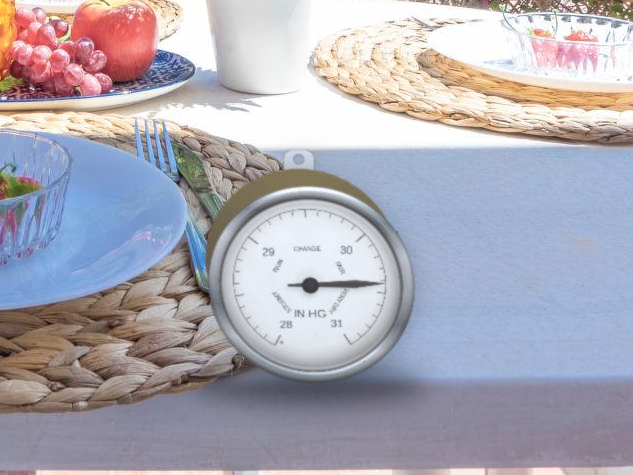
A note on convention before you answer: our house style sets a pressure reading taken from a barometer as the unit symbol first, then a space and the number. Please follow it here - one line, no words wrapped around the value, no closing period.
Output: inHg 30.4
